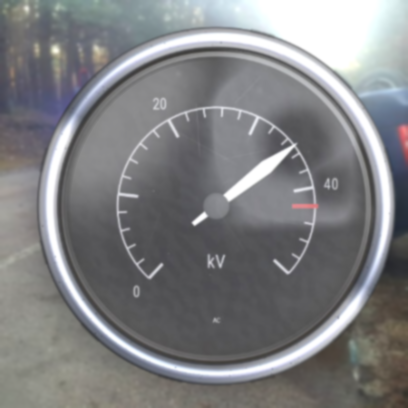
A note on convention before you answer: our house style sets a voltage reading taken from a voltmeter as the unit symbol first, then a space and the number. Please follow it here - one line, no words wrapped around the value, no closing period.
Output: kV 35
